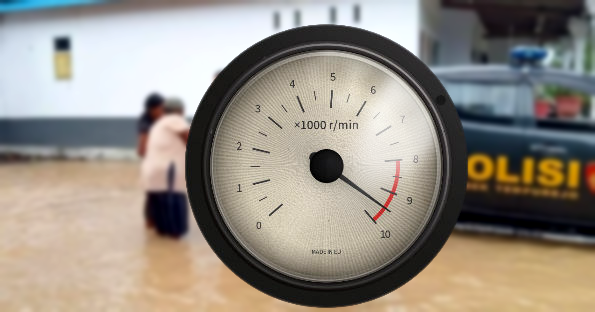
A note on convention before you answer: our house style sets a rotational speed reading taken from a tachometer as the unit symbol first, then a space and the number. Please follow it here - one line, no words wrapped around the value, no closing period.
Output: rpm 9500
